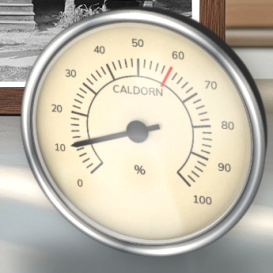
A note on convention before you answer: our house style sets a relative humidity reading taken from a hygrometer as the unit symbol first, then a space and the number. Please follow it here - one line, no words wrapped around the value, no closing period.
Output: % 10
